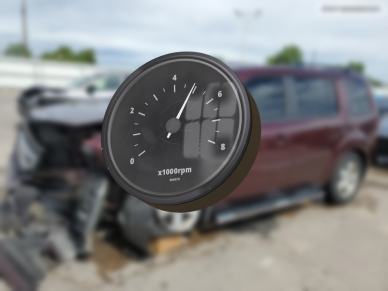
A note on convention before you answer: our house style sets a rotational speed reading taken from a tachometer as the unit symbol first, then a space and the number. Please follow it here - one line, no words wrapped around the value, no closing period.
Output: rpm 5000
